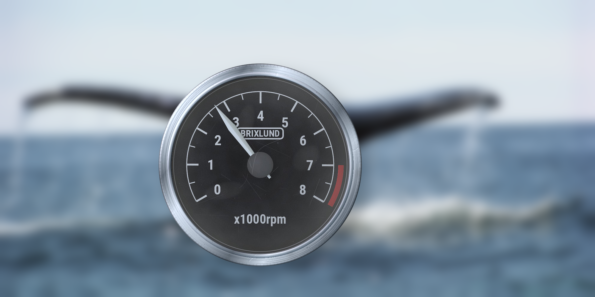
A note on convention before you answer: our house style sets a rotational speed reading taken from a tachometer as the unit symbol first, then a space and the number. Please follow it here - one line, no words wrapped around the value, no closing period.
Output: rpm 2750
